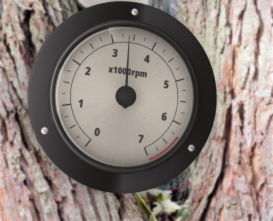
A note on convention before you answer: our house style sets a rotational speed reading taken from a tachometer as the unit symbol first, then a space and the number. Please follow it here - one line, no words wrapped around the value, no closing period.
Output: rpm 3375
